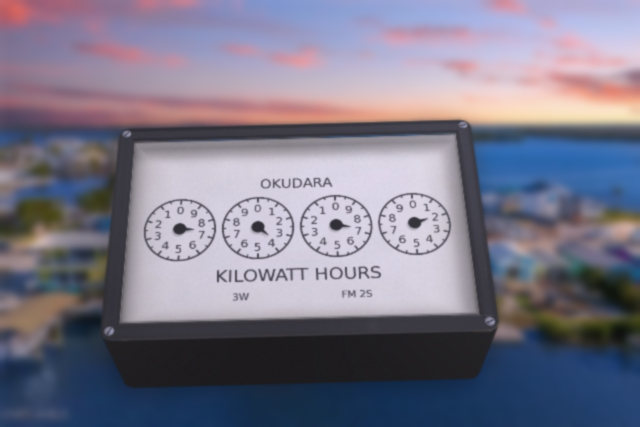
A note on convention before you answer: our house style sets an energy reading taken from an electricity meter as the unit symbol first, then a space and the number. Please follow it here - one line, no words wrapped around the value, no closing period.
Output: kWh 7372
